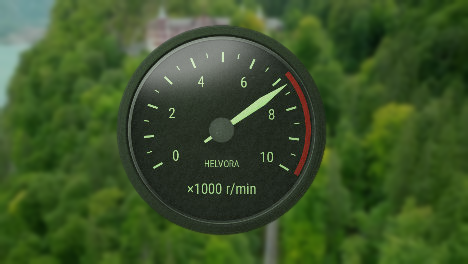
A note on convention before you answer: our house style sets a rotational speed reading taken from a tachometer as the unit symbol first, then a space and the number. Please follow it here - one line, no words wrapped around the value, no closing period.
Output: rpm 7250
